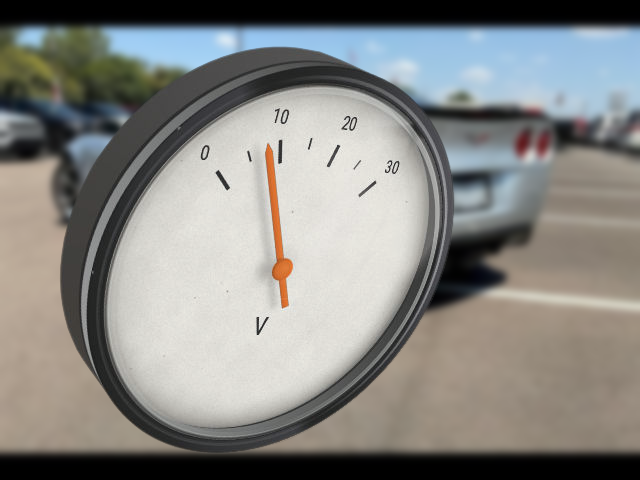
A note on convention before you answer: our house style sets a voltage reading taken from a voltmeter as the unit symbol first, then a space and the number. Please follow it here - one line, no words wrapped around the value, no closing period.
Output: V 7.5
